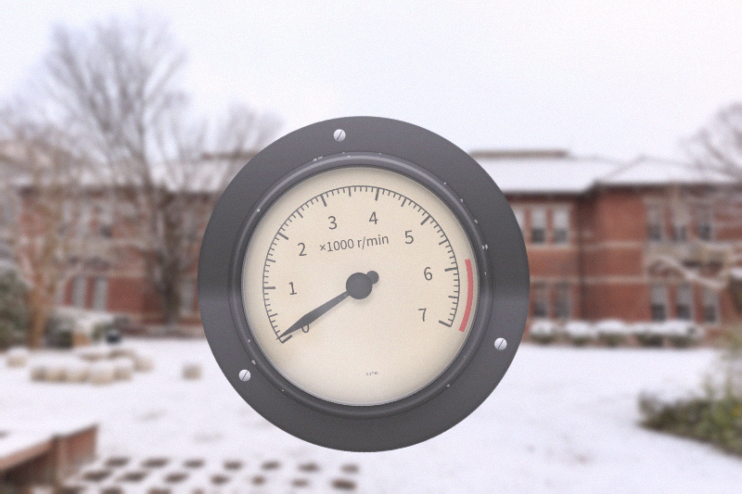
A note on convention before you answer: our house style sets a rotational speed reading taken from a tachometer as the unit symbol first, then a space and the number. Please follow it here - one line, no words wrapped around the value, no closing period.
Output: rpm 100
